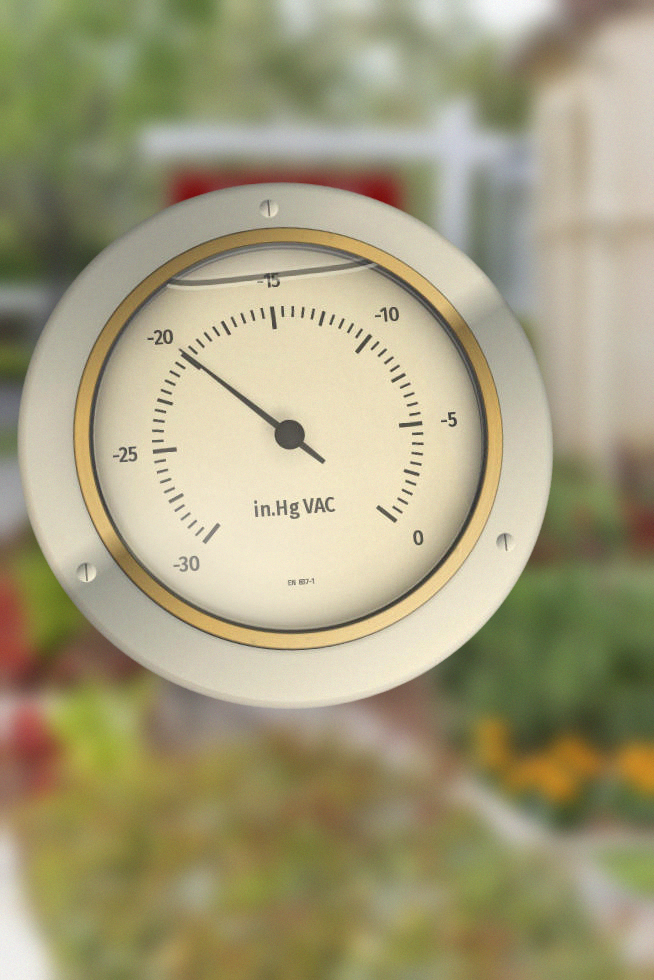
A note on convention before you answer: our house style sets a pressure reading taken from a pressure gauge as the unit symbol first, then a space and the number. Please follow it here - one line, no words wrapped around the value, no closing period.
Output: inHg -20
